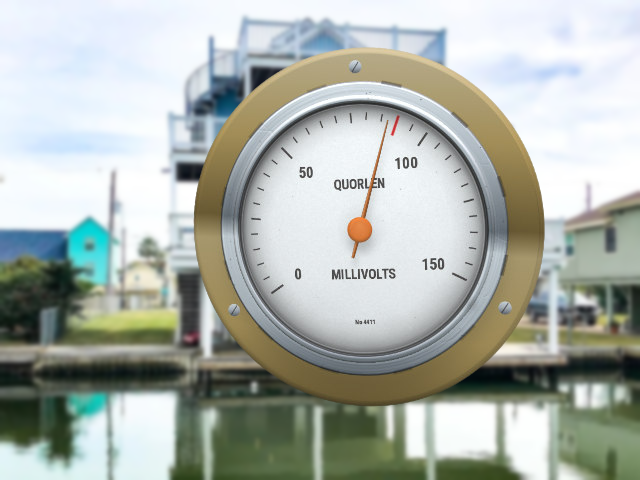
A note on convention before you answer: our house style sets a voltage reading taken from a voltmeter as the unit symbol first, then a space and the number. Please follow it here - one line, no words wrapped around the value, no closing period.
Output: mV 87.5
